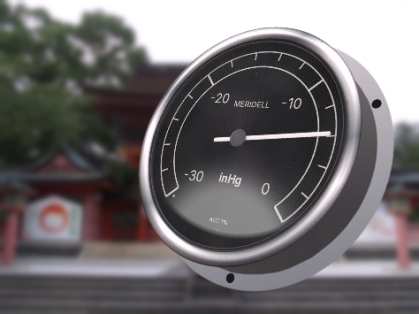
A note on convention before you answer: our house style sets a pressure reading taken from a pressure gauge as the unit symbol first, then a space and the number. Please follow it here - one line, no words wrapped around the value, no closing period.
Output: inHg -6
